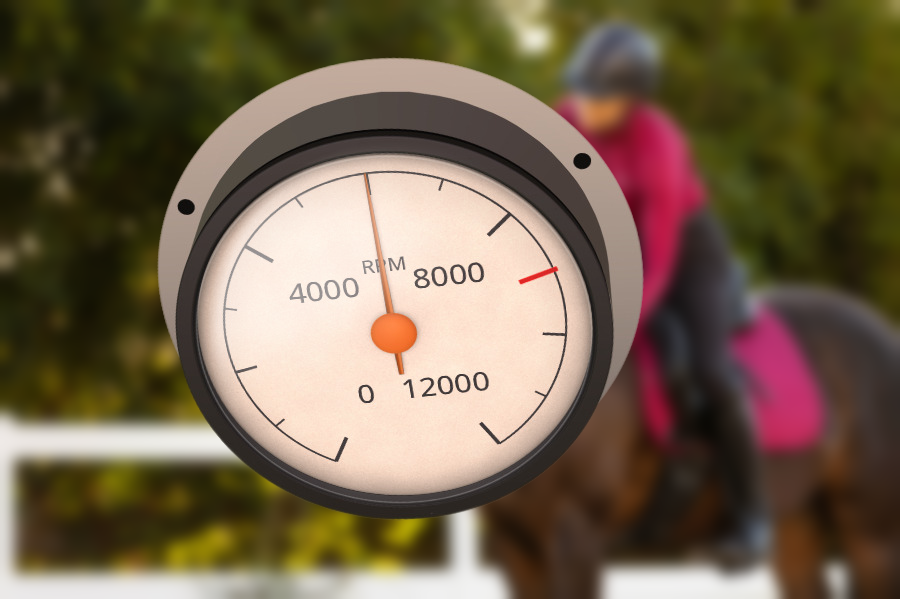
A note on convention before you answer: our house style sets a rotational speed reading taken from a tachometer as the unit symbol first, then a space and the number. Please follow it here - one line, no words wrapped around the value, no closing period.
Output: rpm 6000
